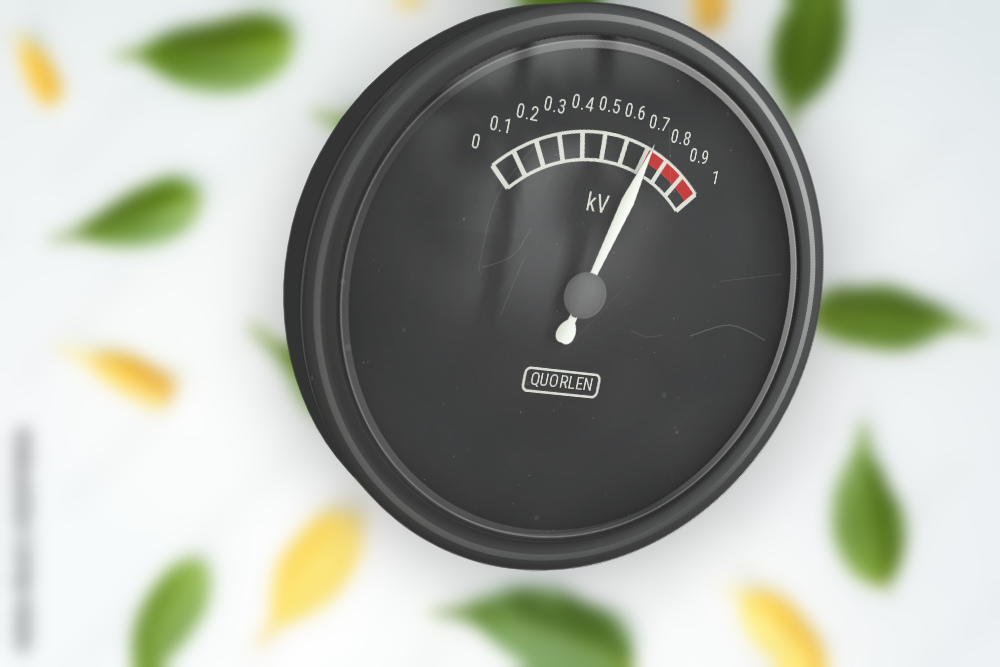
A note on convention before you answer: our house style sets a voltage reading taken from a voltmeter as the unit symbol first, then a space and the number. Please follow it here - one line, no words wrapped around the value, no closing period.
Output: kV 0.7
